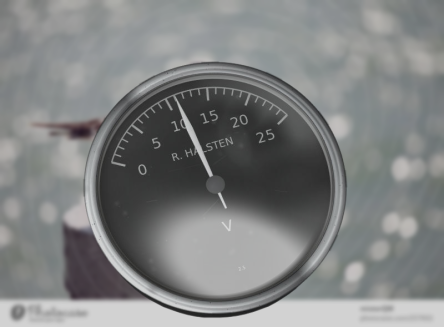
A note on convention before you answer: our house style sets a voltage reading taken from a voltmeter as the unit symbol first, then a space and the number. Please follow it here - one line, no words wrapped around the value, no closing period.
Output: V 11
